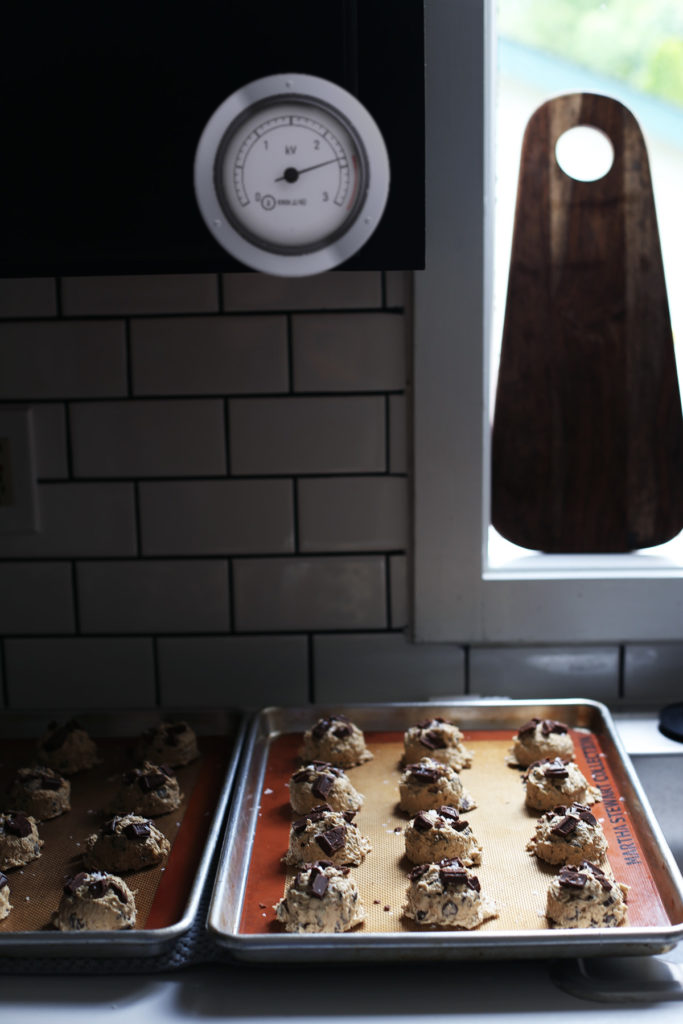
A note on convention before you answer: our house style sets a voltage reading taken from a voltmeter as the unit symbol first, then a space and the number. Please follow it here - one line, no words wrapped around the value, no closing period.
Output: kV 2.4
